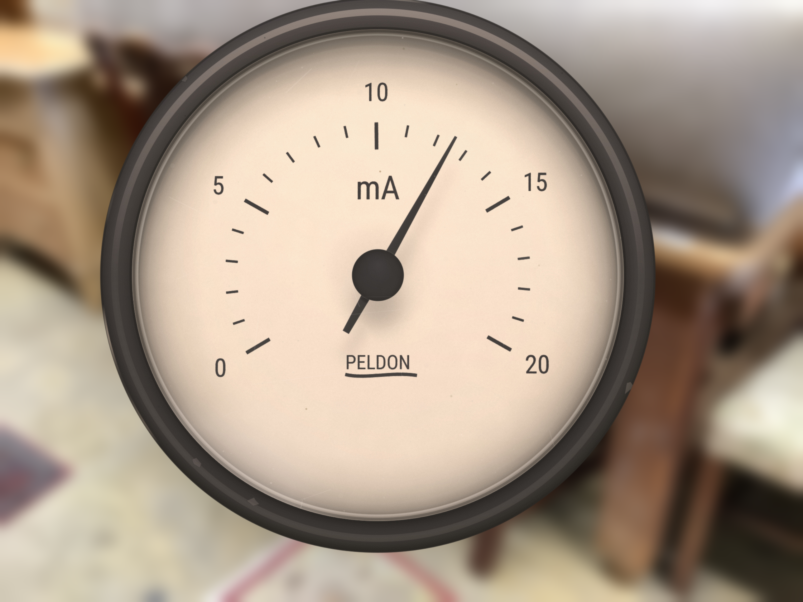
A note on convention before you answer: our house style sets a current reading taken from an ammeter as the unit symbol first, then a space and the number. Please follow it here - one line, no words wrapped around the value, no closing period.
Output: mA 12.5
